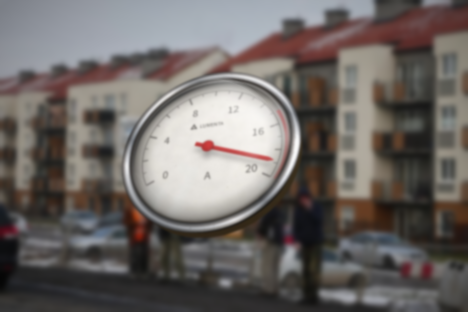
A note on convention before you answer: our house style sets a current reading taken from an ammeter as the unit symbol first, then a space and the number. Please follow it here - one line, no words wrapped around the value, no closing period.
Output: A 19
